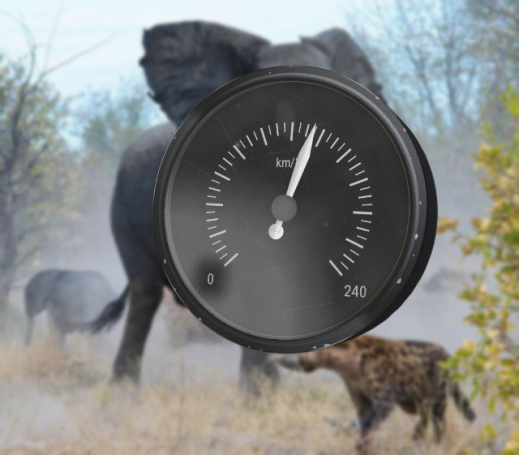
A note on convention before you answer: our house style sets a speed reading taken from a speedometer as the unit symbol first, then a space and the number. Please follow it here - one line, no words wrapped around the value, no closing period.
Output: km/h 135
